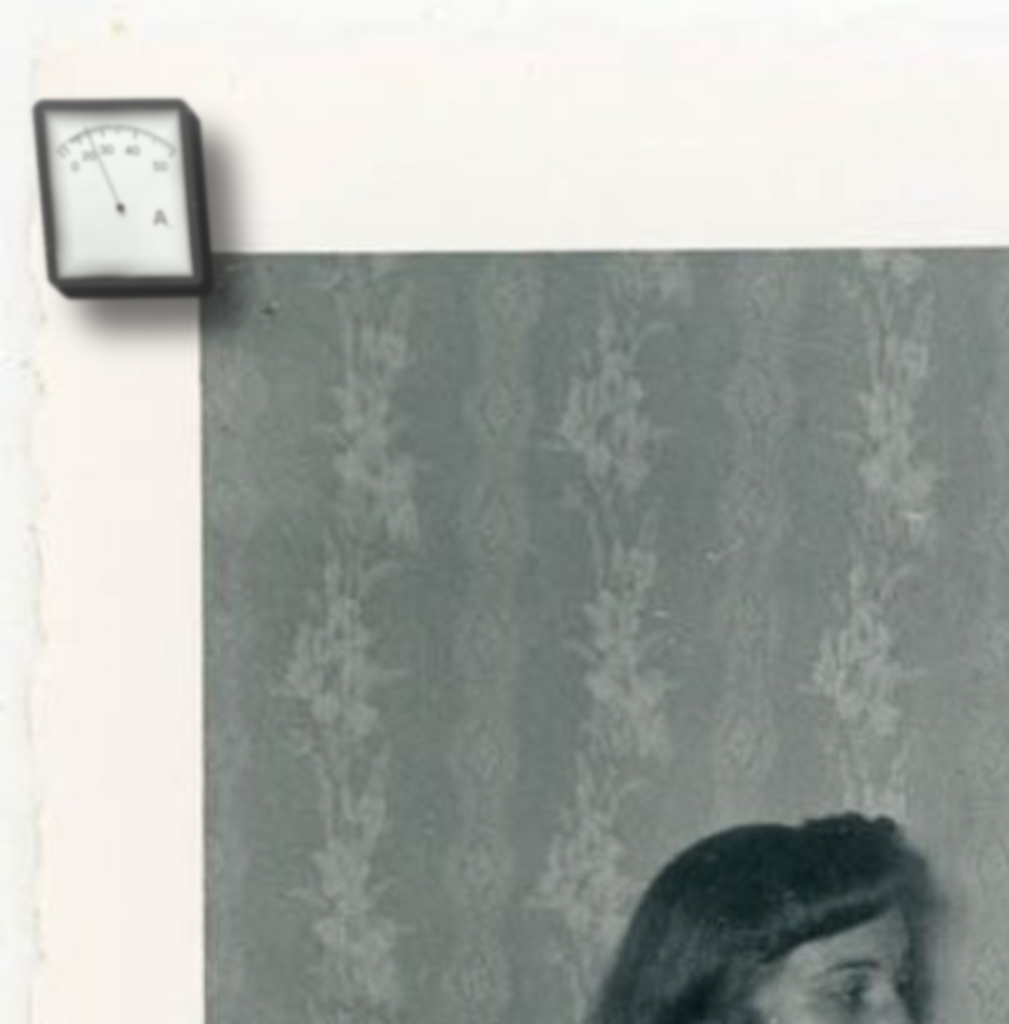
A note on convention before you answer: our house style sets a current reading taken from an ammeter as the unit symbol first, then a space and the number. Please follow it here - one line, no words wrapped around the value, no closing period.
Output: A 25
